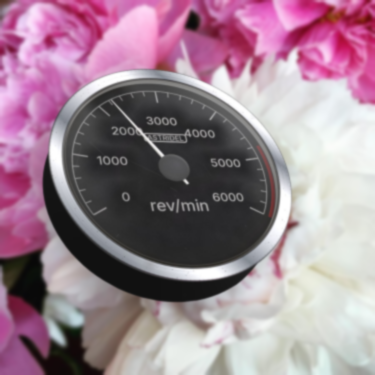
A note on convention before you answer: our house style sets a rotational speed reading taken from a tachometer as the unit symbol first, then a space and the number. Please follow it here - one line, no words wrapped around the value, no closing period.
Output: rpm 2200
